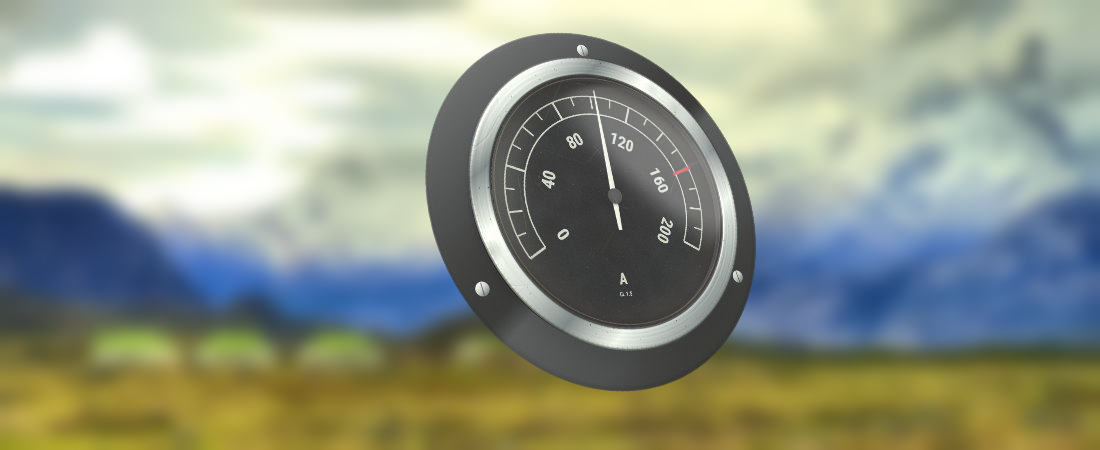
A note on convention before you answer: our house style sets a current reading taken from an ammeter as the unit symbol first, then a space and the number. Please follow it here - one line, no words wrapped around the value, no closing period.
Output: A 100
